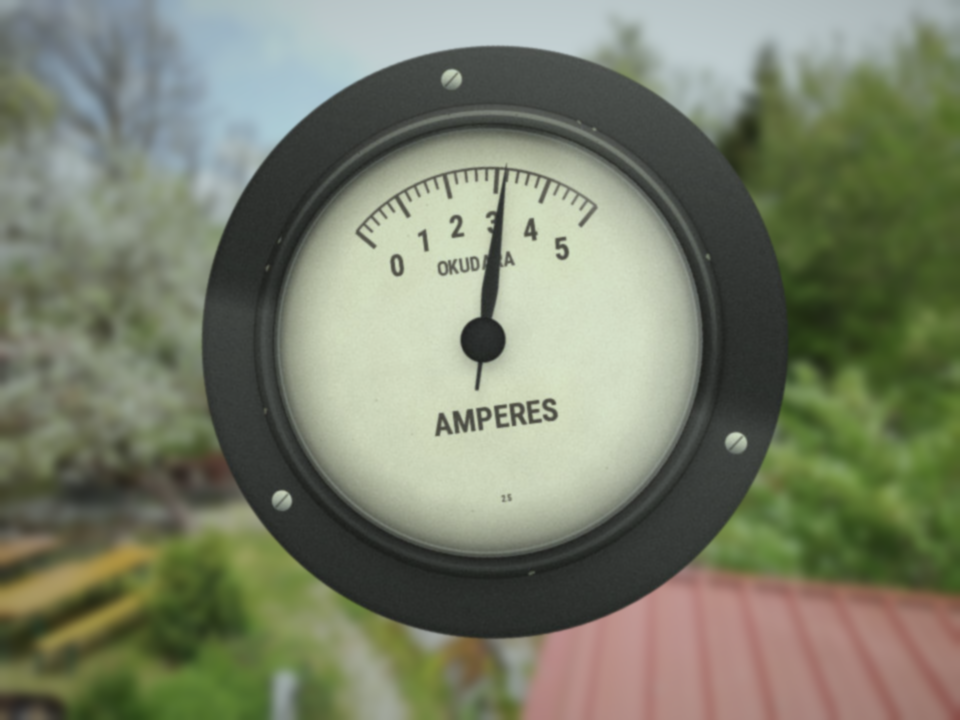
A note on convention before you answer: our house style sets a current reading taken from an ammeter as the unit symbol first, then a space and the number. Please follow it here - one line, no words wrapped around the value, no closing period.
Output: A 3.2
